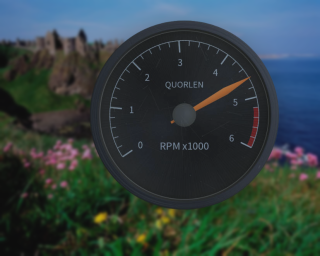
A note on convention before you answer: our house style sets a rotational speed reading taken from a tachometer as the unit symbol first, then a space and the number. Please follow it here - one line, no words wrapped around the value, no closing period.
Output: rpm 4600
